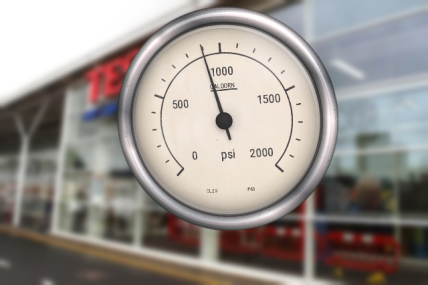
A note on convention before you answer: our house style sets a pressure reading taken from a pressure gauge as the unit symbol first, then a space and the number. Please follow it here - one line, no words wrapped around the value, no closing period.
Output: psi 900
